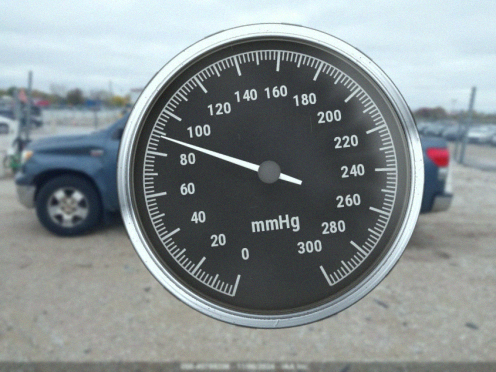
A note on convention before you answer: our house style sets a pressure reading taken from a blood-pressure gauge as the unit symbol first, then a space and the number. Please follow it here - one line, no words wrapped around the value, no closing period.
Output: mmHg 88
